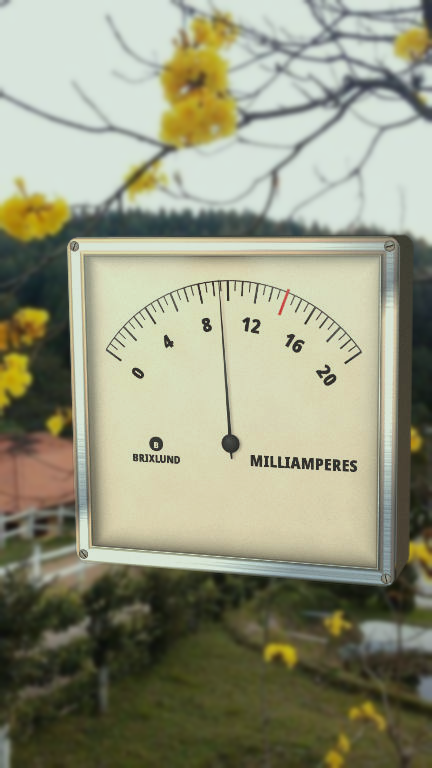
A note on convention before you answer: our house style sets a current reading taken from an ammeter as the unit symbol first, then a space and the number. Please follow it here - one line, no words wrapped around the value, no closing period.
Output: mA 9.5
